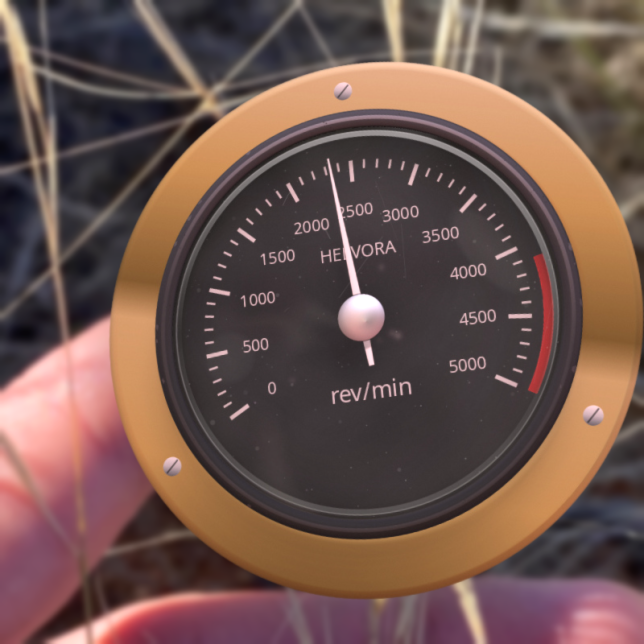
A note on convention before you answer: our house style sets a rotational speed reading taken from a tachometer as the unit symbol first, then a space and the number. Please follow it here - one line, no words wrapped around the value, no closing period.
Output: rpm 2350
